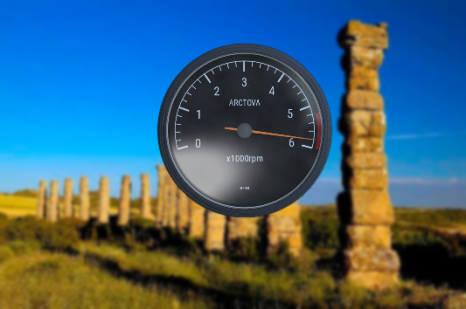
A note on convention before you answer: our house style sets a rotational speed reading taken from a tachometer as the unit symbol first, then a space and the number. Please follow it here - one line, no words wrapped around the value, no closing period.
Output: rpm 5800
